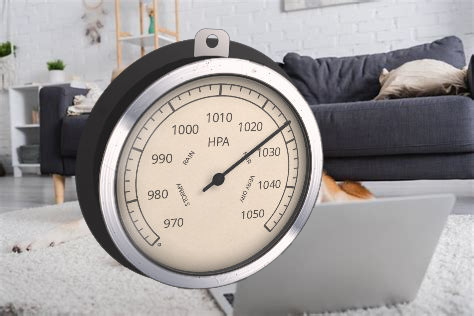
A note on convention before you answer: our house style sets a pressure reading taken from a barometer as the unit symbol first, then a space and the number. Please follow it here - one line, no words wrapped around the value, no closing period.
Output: hPa 1026
